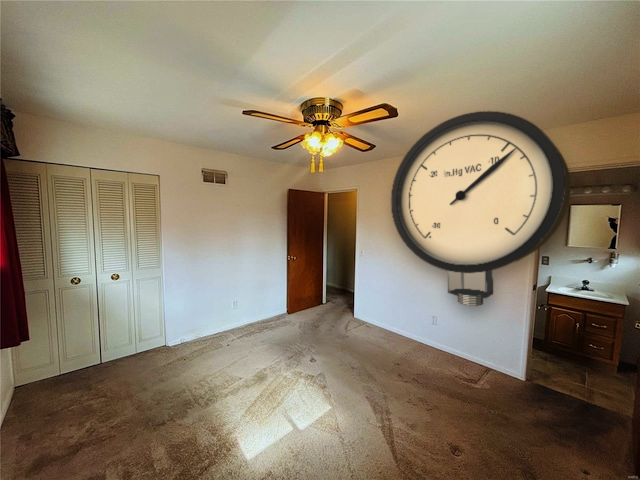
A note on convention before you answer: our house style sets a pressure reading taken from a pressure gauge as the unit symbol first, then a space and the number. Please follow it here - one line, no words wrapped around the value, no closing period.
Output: inHg -9
